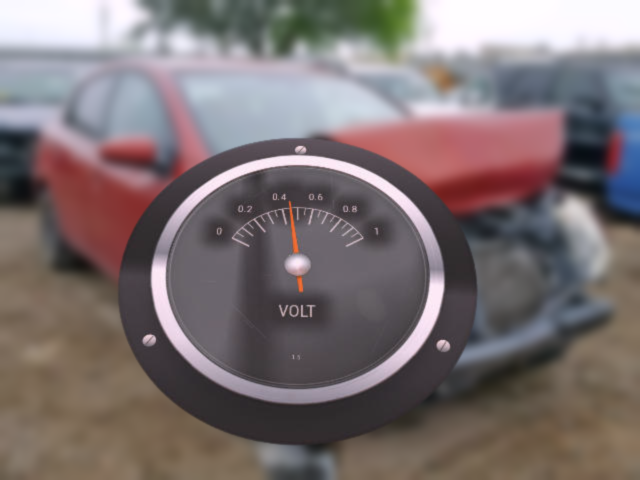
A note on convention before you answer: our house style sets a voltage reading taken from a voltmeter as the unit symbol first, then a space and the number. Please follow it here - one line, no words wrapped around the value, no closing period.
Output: V 0.45
